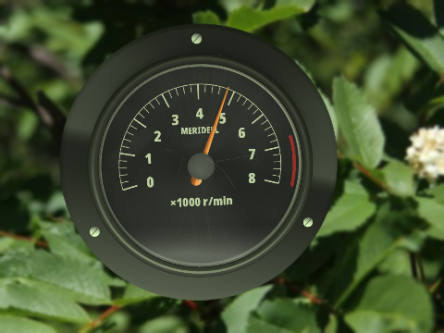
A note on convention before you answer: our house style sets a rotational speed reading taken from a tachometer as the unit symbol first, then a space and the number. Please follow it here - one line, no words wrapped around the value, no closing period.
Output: rpm 4800
